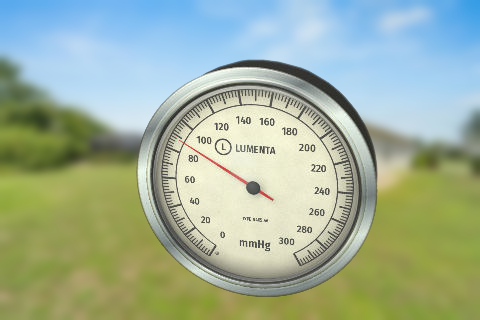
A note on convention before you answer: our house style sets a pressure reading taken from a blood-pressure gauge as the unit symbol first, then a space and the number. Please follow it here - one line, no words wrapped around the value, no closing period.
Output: mmHg 90
